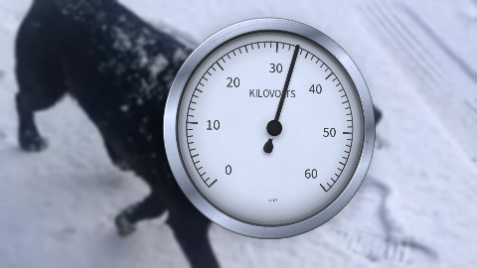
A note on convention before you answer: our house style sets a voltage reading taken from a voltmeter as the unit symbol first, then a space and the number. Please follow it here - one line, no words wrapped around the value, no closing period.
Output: kV 33
